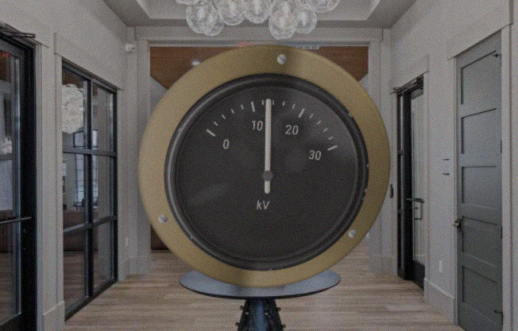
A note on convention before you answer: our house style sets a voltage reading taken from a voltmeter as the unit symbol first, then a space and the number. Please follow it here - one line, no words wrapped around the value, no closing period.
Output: kV 13
